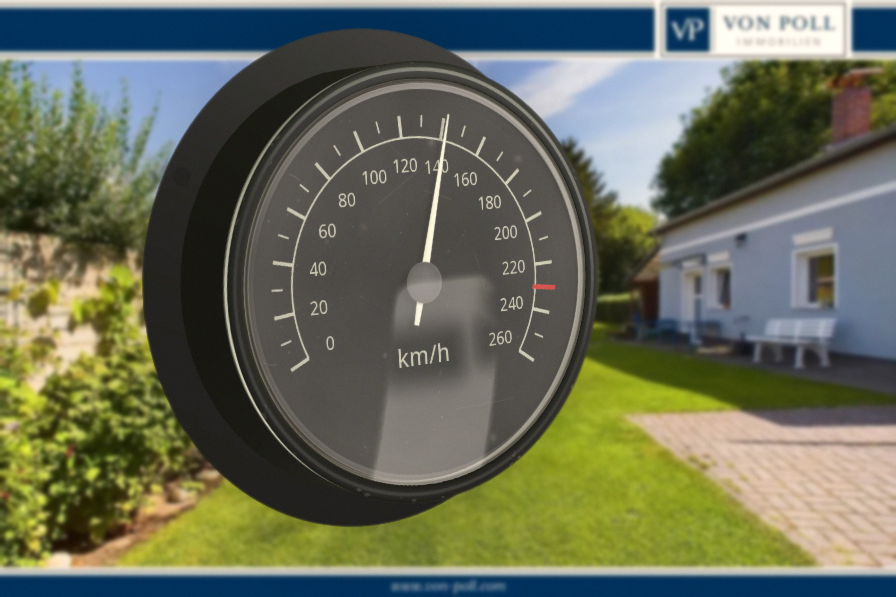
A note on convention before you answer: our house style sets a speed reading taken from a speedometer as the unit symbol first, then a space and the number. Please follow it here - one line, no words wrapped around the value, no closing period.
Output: km/h 140
